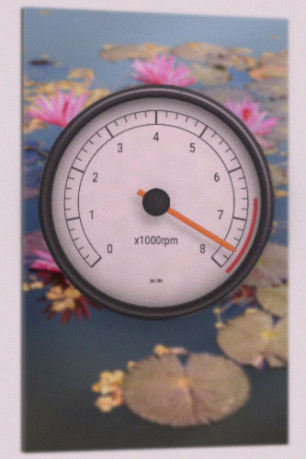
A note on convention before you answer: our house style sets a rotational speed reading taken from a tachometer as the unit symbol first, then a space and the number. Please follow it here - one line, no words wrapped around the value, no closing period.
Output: rpm 7600
